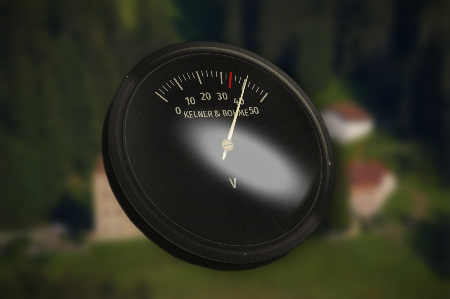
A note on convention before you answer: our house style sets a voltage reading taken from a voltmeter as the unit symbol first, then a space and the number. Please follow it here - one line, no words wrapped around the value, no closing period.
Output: V 40
